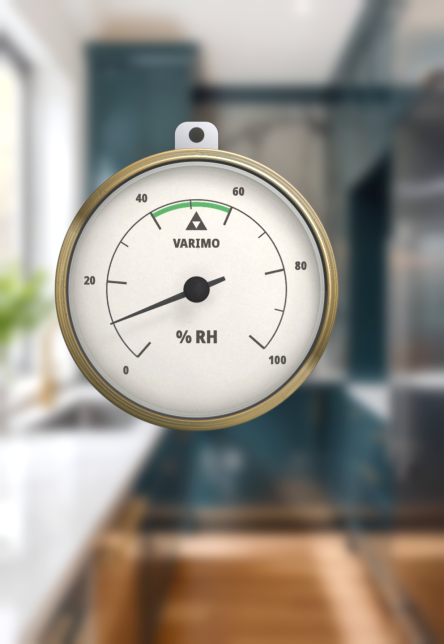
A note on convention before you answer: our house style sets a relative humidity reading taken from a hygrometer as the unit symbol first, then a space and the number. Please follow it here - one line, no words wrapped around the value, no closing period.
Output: % 10
